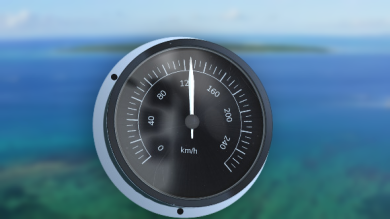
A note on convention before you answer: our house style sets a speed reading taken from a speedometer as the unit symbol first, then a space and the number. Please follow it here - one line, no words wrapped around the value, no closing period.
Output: km/h 125
